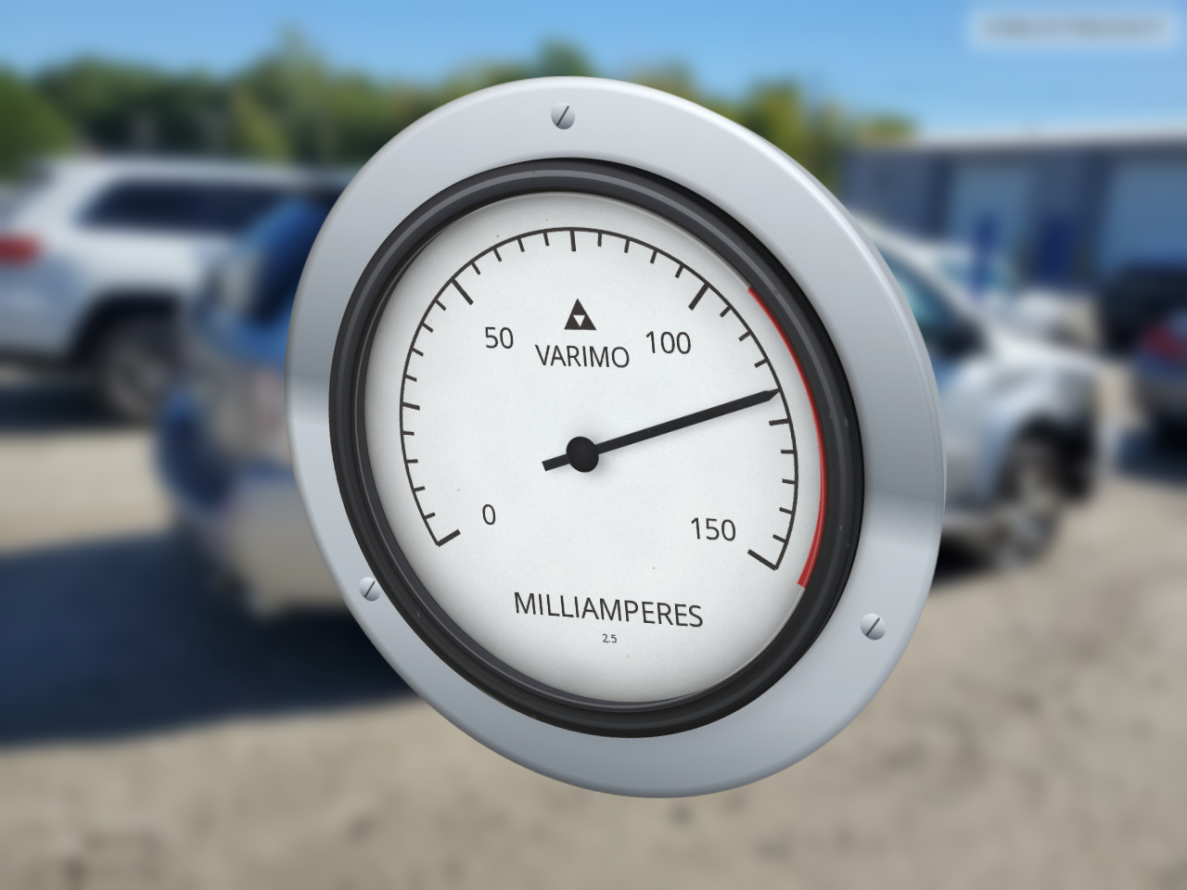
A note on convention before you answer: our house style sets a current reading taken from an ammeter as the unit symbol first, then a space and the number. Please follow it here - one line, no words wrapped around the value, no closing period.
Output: mA 120
